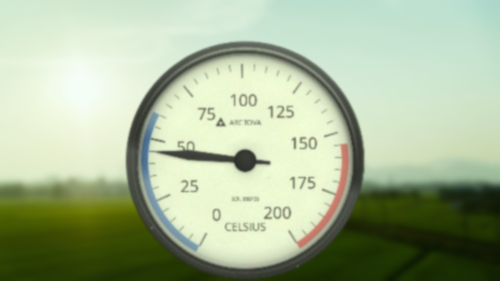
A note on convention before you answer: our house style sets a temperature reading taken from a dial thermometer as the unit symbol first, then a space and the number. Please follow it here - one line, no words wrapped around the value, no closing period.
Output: °C 45
